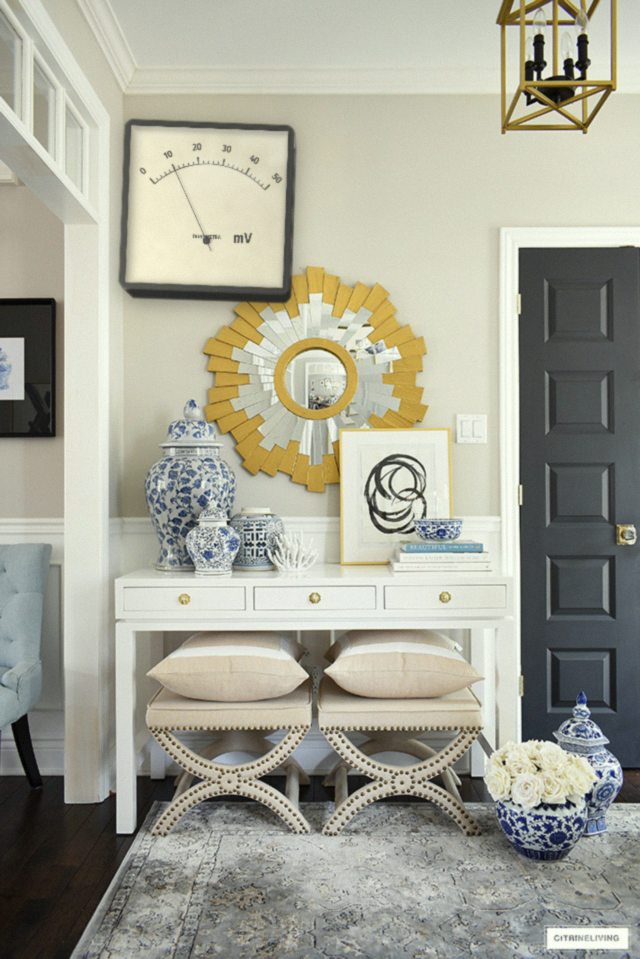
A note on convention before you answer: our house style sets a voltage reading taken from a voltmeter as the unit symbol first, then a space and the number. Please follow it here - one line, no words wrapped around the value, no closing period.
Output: mV 10
